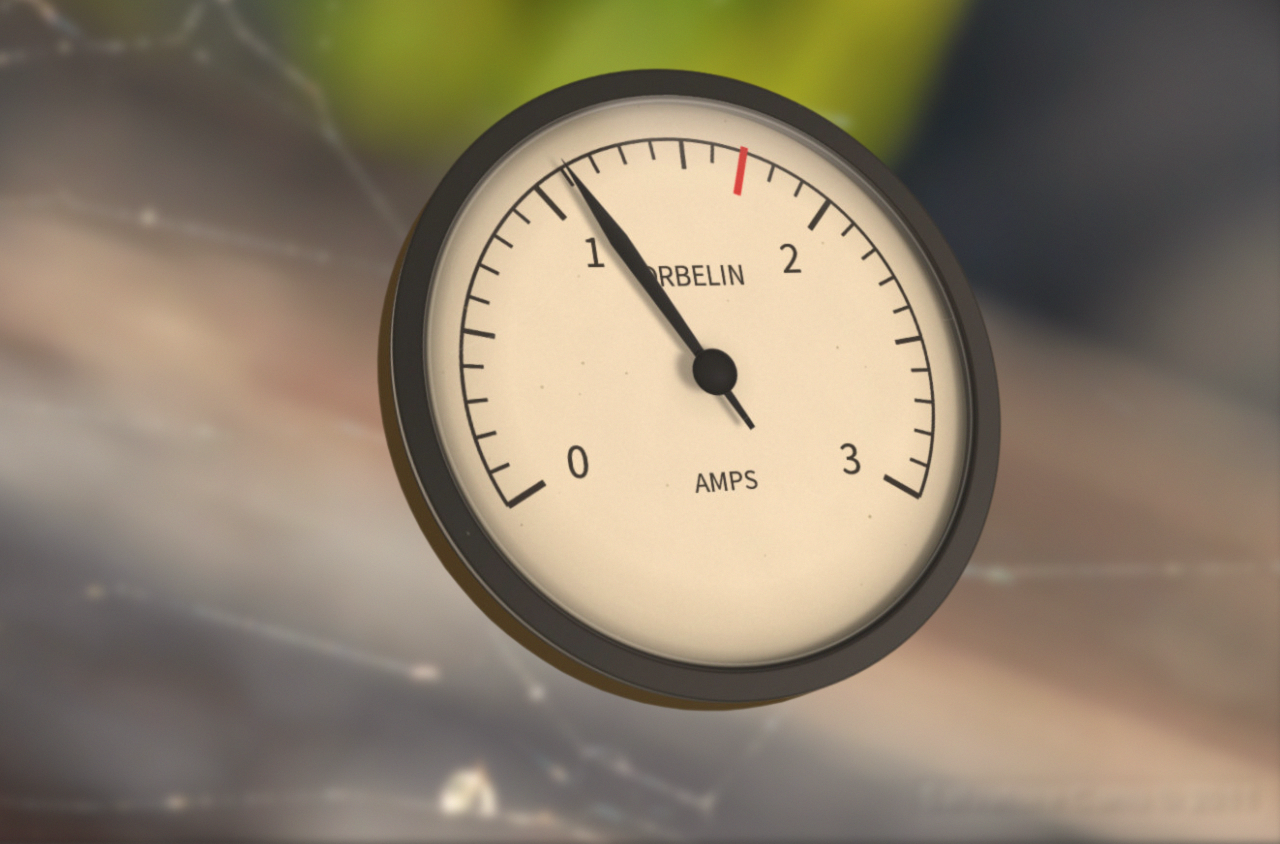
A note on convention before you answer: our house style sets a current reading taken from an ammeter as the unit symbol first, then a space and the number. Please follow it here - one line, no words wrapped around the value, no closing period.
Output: A 1.1
